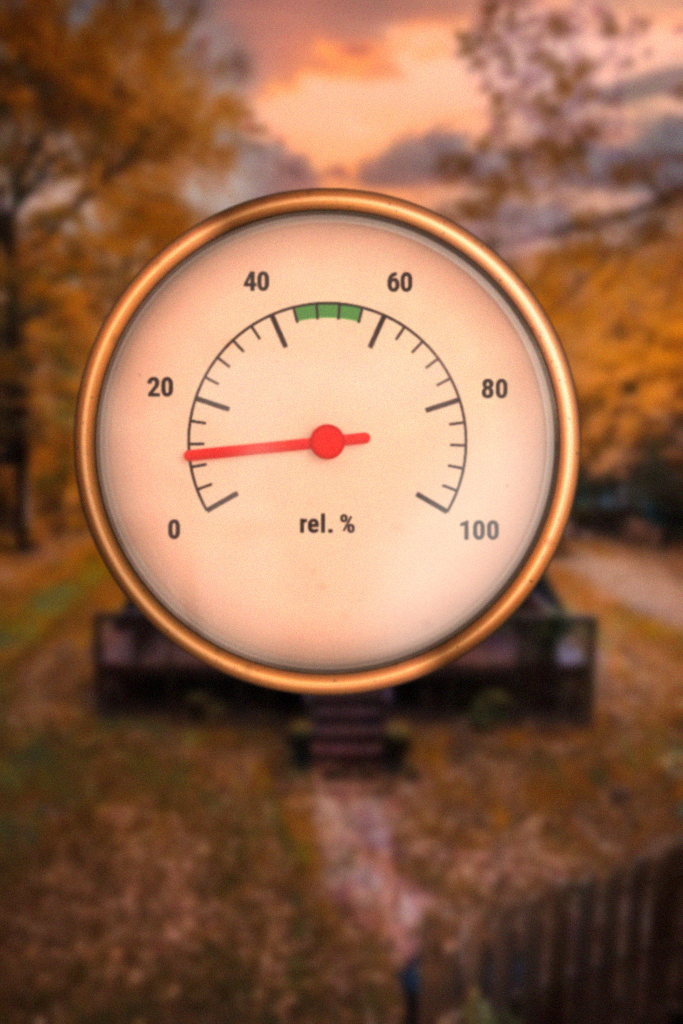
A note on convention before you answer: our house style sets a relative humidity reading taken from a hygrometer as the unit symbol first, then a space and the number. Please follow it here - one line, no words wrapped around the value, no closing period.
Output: % 10
